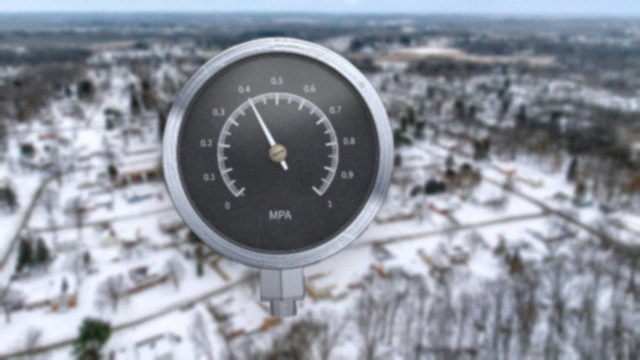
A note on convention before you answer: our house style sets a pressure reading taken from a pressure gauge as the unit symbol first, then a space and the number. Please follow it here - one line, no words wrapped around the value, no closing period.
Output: MPa 0.4
